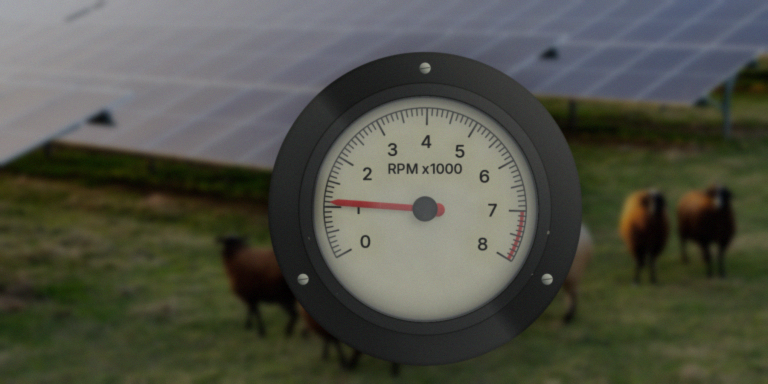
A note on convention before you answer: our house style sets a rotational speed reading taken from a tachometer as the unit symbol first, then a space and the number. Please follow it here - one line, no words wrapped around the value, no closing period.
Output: rpm 1100
